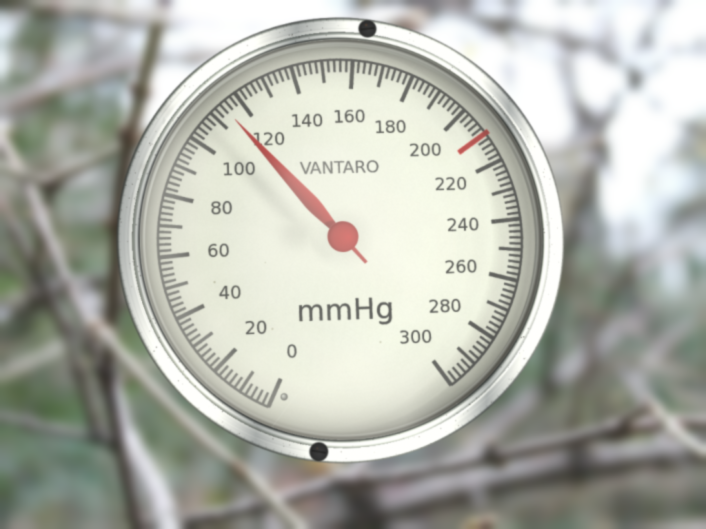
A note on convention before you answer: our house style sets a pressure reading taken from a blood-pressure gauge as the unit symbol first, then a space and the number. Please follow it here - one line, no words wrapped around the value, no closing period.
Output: mmHg 114
